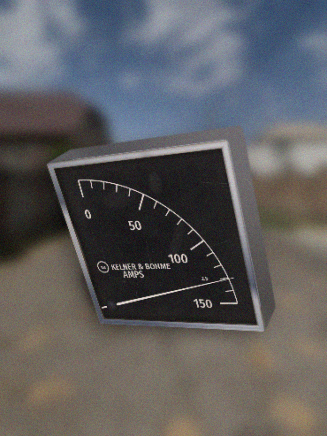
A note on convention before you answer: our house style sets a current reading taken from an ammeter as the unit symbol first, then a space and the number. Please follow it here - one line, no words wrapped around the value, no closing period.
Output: A 130
